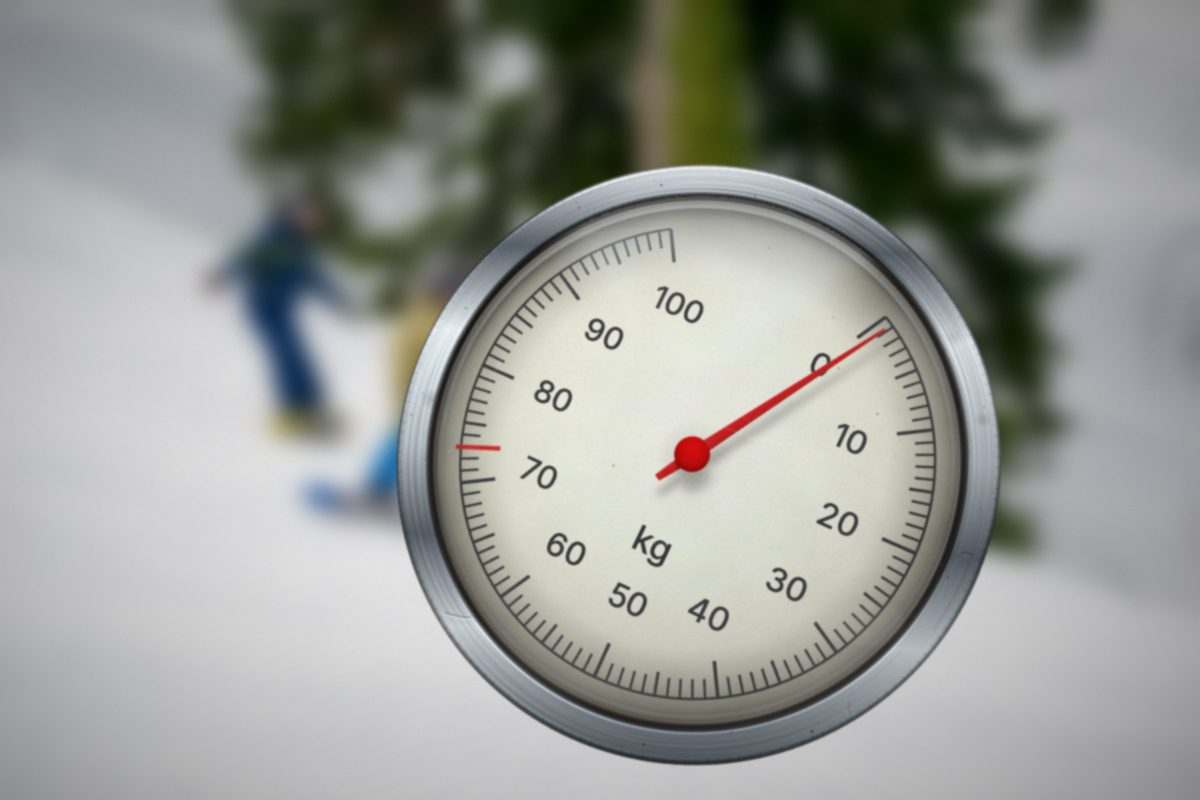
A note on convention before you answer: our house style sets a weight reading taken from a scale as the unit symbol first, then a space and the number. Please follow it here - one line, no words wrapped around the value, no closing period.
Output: kg 1
